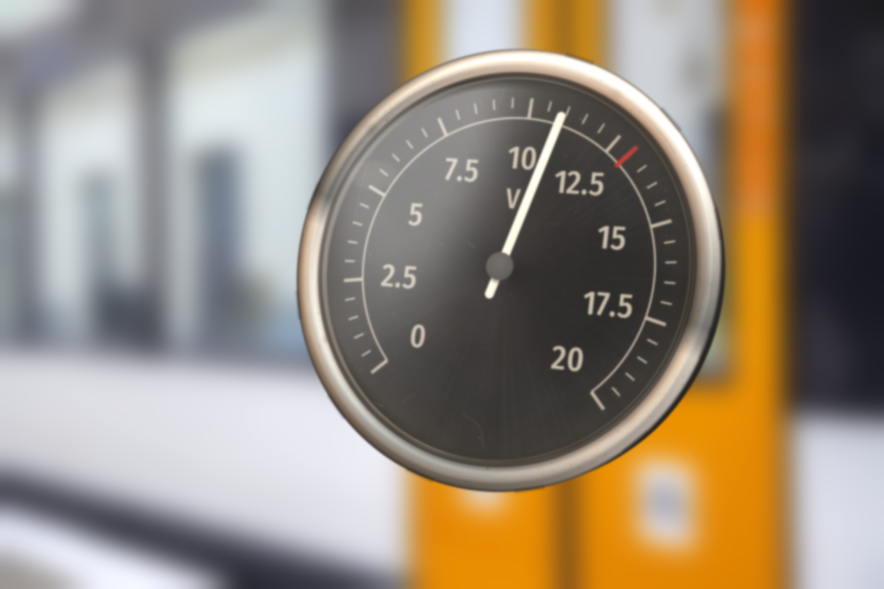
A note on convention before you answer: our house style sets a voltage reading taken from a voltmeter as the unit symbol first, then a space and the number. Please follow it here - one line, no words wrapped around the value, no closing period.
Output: V 11
